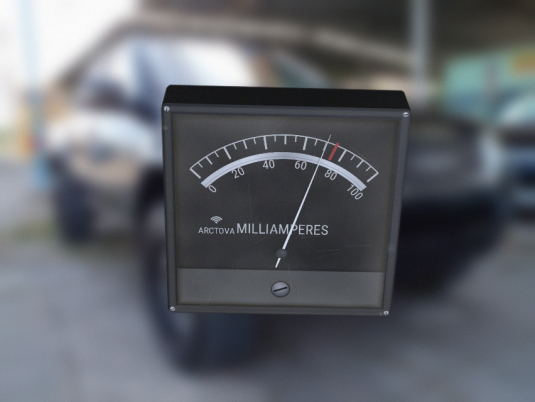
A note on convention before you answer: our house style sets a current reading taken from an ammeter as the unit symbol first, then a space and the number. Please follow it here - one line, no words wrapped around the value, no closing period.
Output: mA 70
